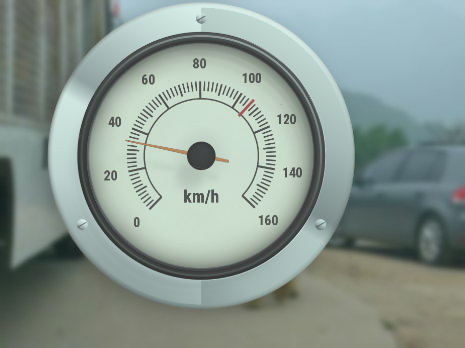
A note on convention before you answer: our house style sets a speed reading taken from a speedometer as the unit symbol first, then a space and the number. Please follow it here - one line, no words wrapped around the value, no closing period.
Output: km/h 34
